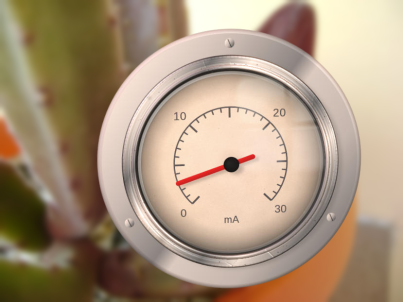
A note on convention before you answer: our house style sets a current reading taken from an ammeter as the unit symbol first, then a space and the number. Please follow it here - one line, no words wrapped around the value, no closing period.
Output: mA 3
